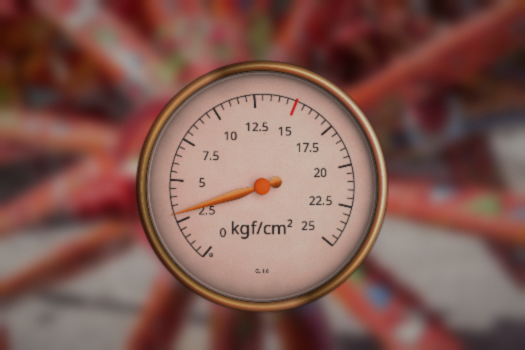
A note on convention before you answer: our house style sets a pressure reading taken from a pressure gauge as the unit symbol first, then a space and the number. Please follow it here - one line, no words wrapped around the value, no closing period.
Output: kg/cm² 3
